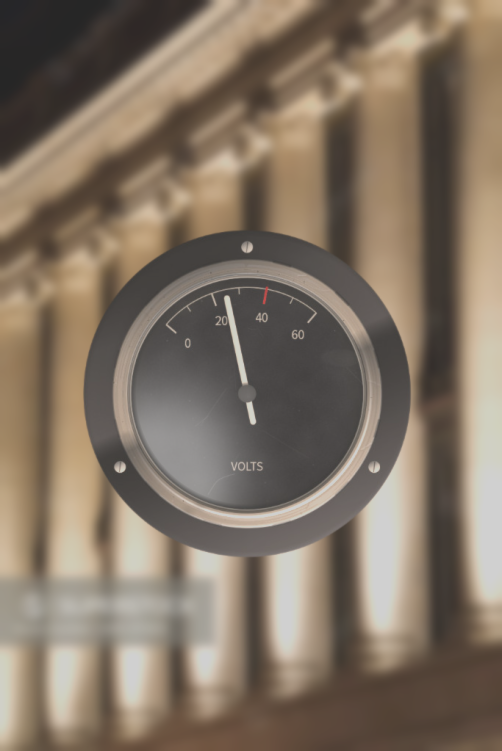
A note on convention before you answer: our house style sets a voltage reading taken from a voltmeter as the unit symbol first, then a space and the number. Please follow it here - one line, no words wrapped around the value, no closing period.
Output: V 25
